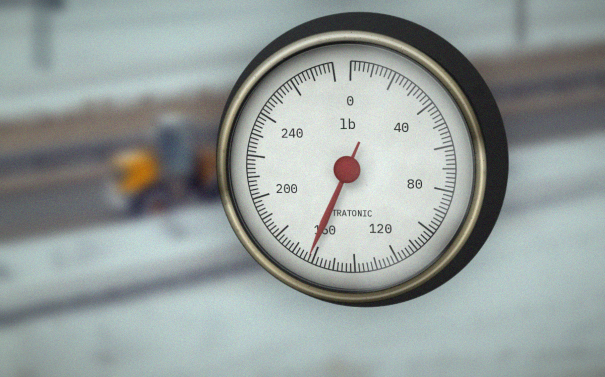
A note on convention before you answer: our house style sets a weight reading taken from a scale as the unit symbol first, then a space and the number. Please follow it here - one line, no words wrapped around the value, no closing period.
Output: lb 162
